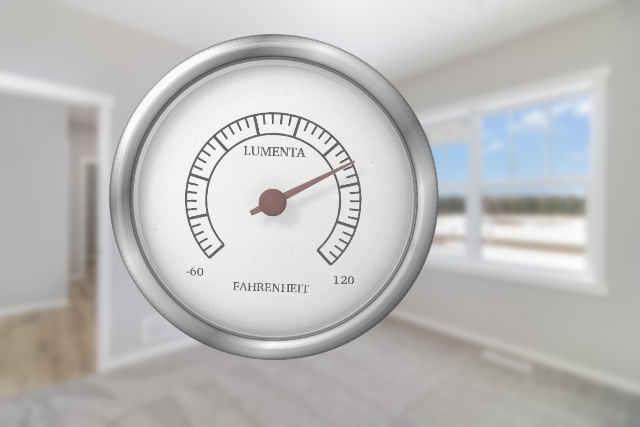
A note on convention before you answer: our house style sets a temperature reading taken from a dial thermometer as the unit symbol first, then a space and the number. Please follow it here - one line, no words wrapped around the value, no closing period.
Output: °F 70
